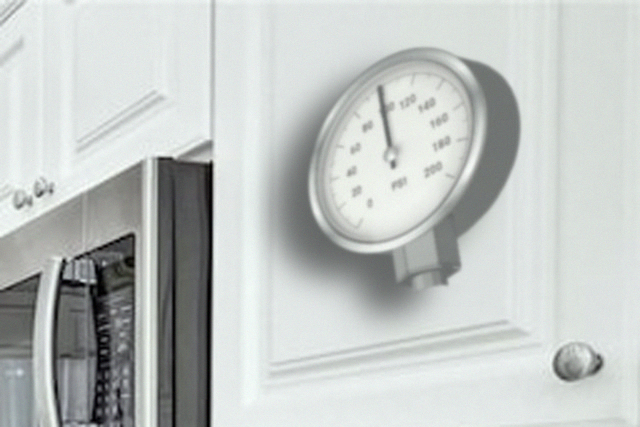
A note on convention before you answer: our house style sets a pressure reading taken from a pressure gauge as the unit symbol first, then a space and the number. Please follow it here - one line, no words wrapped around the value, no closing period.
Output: psi 100
